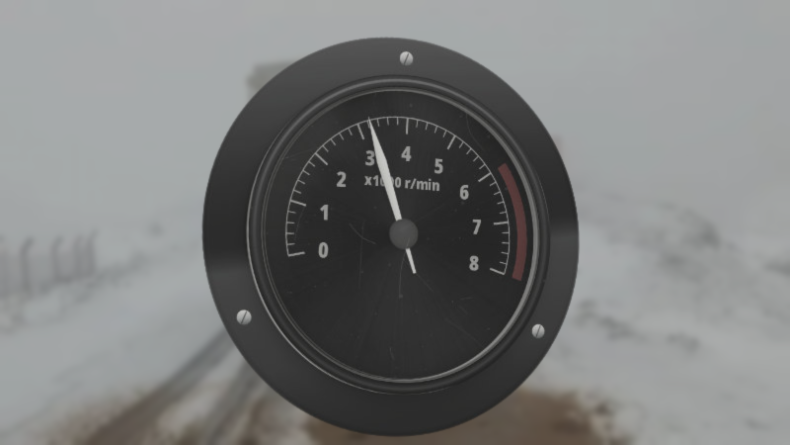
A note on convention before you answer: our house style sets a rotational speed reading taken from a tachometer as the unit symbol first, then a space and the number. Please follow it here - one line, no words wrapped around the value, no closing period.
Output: rpm 3200
